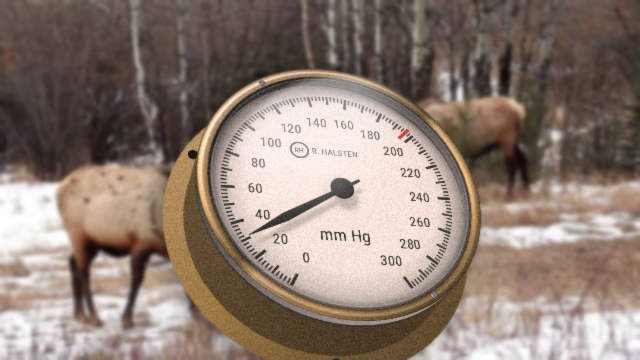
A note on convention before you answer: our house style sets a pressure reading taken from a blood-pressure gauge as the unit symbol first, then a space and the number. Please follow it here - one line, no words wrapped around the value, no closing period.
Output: mmHg 30
